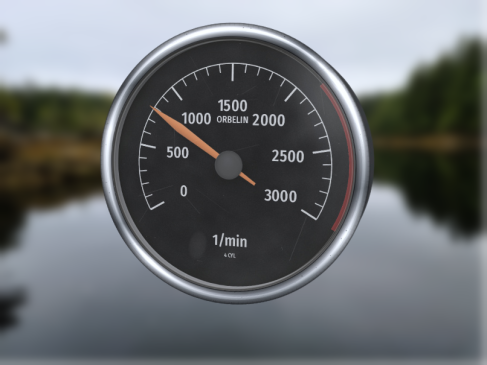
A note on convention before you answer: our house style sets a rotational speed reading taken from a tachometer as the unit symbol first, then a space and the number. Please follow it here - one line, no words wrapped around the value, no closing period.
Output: rpm 800
